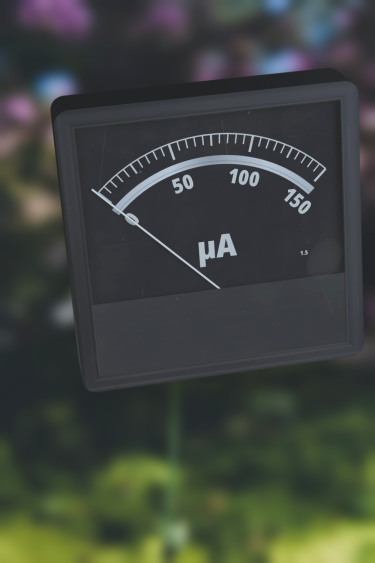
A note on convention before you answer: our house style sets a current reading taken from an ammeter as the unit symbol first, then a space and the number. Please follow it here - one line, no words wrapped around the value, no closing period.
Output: µA 0
